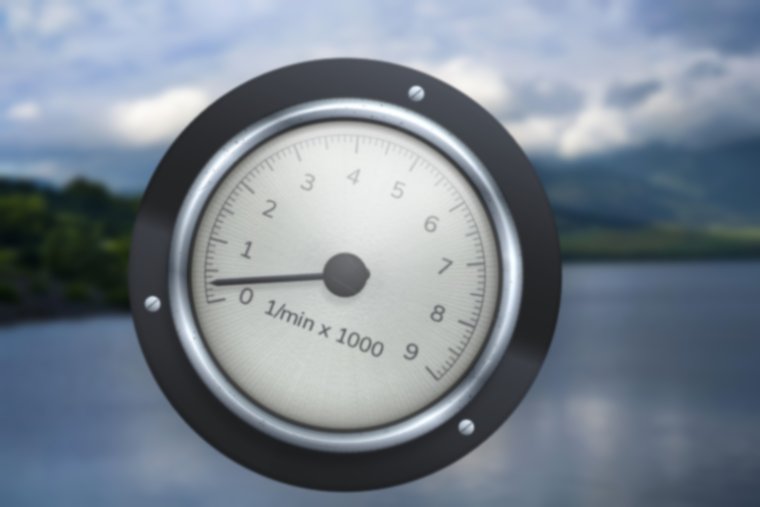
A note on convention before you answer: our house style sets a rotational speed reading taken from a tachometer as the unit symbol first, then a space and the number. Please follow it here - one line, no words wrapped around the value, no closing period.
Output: rpm 300
